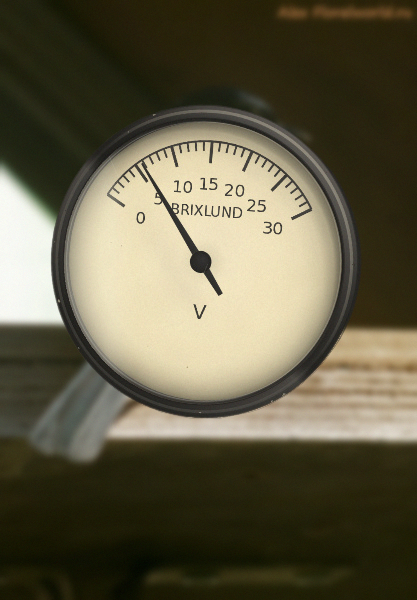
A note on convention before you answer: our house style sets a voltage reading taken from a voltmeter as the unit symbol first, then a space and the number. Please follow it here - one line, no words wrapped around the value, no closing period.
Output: V 6
